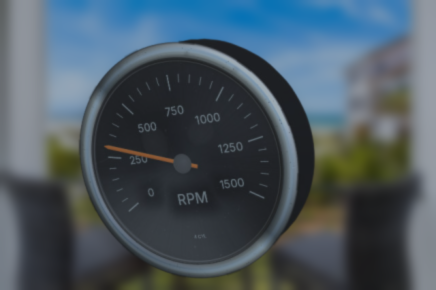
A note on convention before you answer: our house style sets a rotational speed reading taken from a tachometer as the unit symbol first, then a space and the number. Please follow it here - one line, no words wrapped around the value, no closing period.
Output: rpm 300
